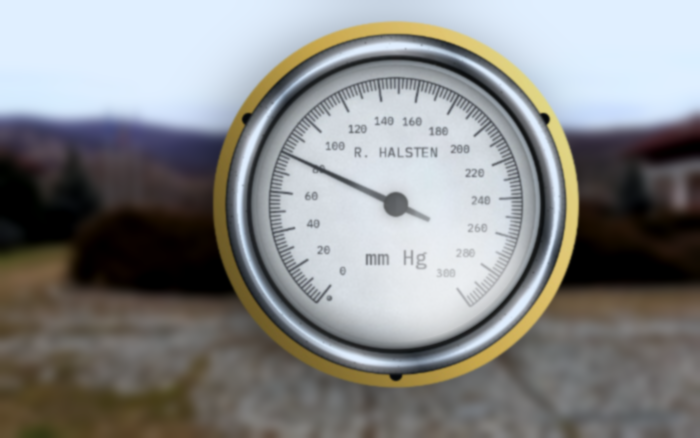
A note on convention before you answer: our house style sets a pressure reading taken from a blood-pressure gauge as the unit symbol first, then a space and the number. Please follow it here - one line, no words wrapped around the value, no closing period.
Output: mmHg 80
